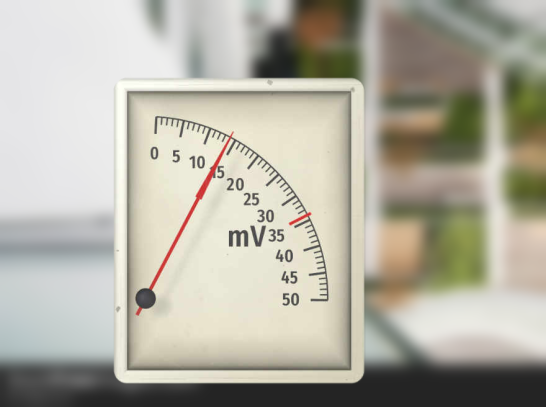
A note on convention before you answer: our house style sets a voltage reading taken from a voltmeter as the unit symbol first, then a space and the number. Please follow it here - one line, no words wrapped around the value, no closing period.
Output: mV 14
